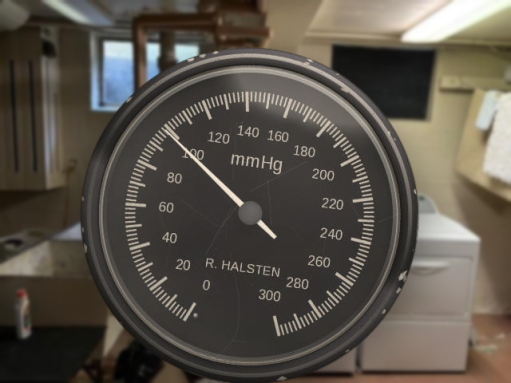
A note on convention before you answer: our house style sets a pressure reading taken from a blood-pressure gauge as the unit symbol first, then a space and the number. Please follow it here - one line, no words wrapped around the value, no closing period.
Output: mmHg 98
